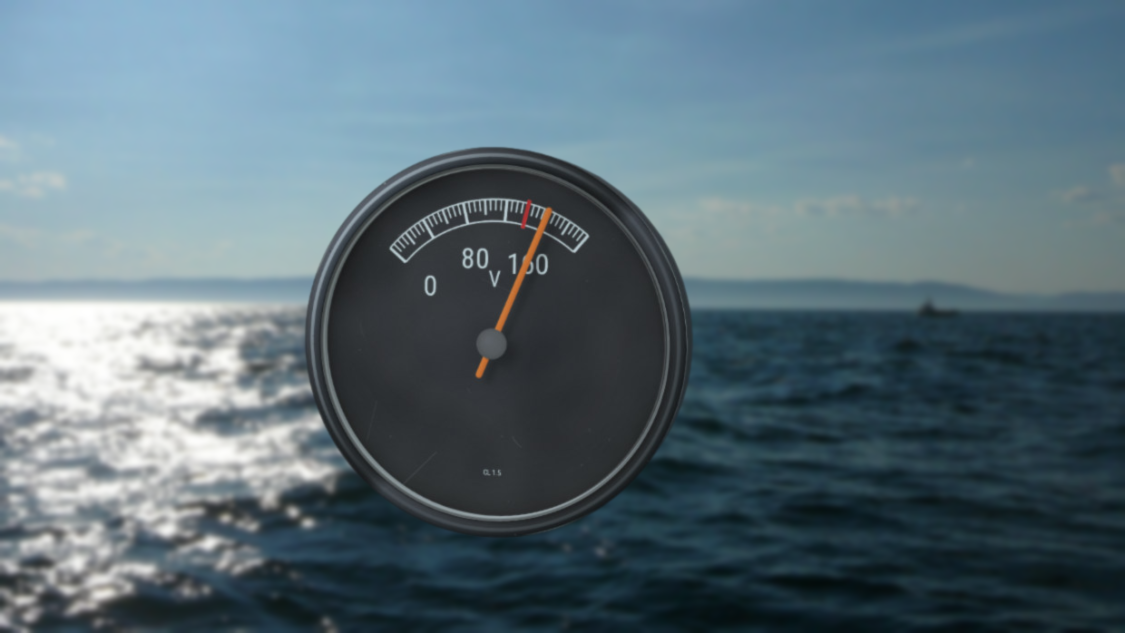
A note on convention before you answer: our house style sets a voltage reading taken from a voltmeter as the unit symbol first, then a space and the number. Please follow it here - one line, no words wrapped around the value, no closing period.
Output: V 160
